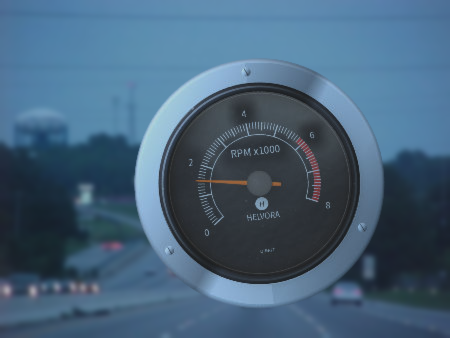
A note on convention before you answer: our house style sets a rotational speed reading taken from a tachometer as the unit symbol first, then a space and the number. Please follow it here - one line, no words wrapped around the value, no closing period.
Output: rpm 1500
